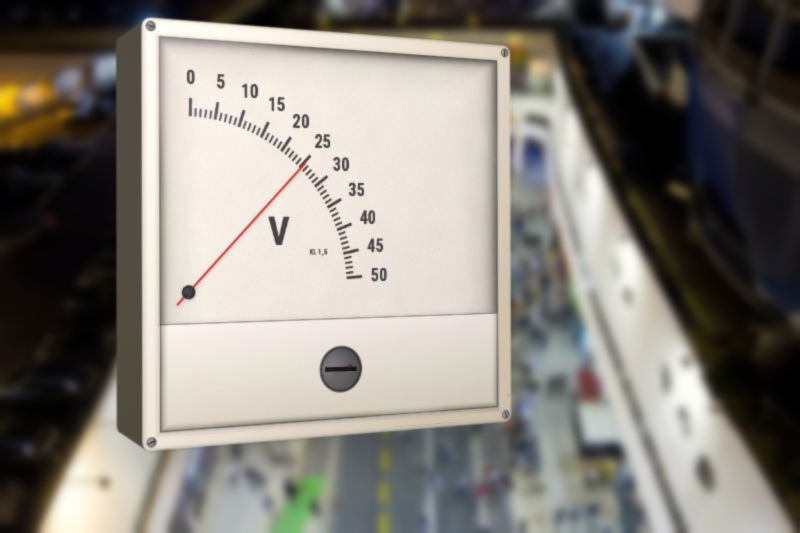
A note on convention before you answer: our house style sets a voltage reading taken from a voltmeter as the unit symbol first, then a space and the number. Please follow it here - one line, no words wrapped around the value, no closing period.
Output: V 25
